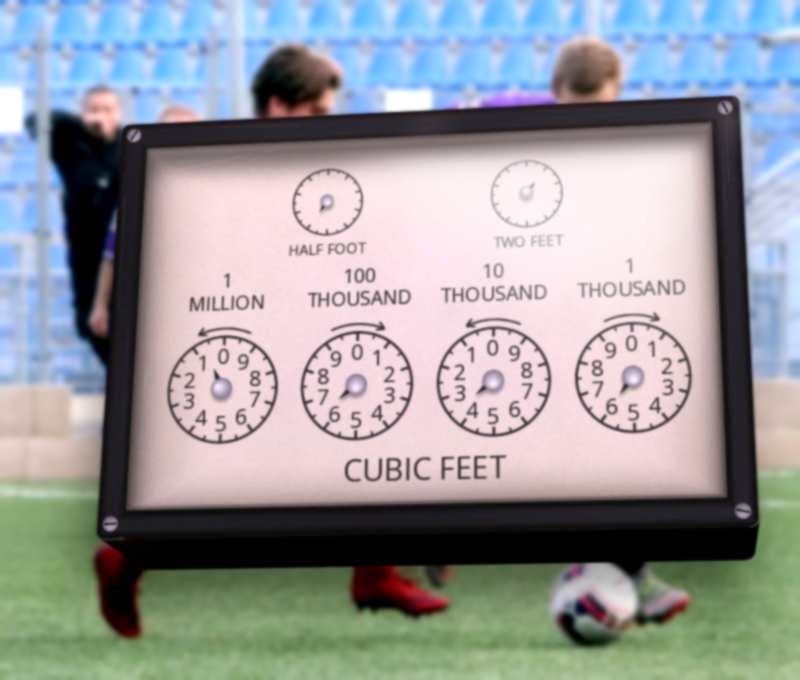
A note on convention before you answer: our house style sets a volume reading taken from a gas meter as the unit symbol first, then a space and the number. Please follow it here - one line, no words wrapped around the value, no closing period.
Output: ft³ 63600
